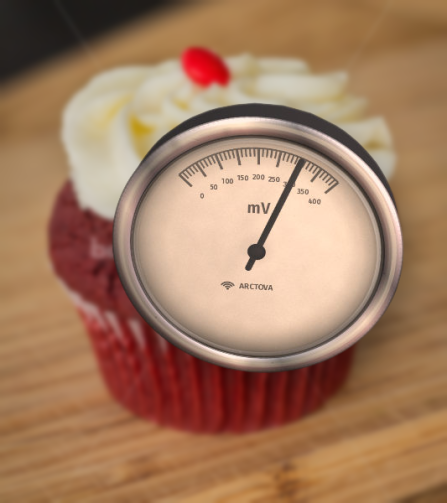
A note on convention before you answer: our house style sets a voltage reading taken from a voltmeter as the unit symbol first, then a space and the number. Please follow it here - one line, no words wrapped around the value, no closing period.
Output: mV 300
